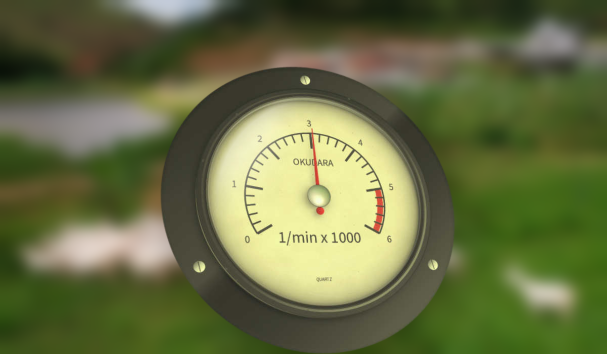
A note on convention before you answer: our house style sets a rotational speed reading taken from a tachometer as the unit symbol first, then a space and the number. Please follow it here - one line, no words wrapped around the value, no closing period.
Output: rpm 3000
